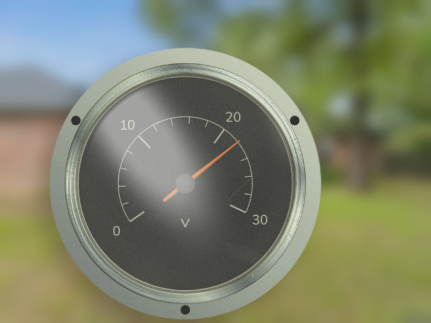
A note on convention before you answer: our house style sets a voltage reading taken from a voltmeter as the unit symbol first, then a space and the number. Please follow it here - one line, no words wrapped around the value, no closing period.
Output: V 22
